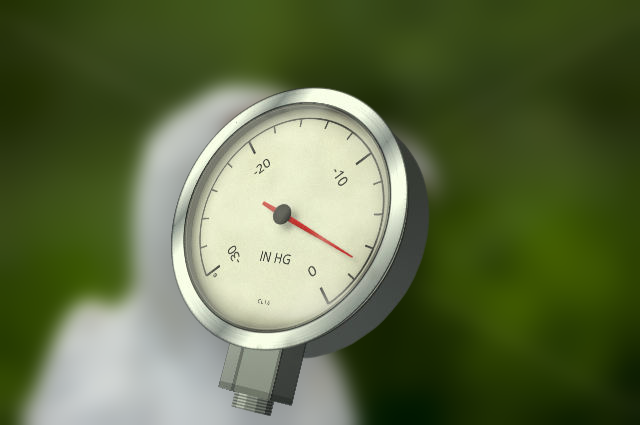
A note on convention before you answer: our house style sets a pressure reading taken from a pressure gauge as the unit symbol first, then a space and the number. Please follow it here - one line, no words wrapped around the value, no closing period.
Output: inHg -3
